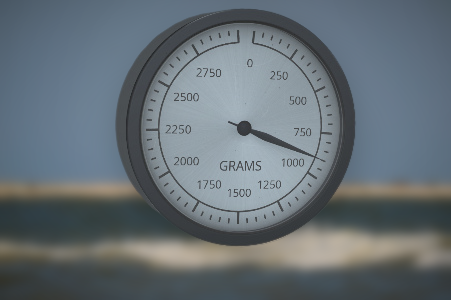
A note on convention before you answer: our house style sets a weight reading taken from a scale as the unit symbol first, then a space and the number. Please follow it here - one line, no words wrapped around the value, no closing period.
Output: g 900
